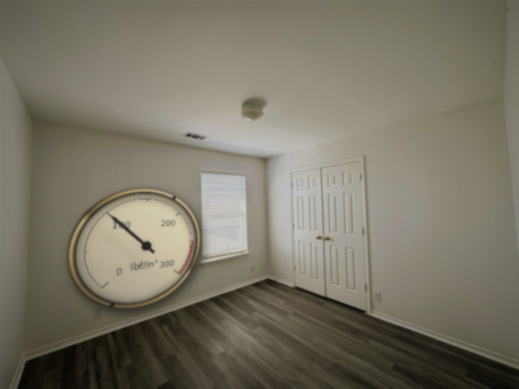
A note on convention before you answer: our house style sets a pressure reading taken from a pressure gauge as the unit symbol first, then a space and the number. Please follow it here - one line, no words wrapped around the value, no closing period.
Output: psi 100
